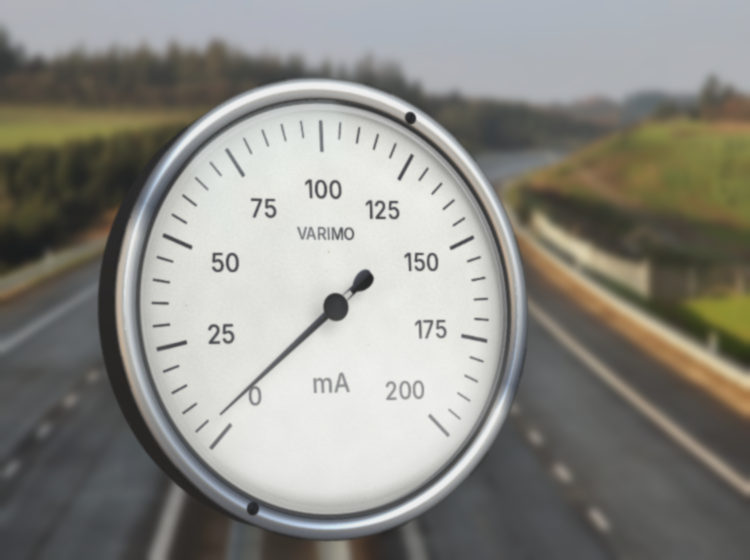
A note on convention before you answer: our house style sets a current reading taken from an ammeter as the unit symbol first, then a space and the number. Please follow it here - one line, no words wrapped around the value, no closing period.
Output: mA 5
